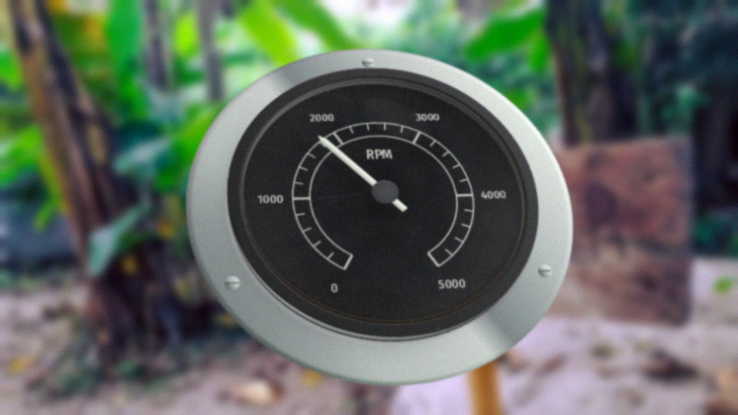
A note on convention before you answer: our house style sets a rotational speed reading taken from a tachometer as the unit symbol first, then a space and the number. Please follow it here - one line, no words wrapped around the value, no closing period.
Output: rpm 1800
